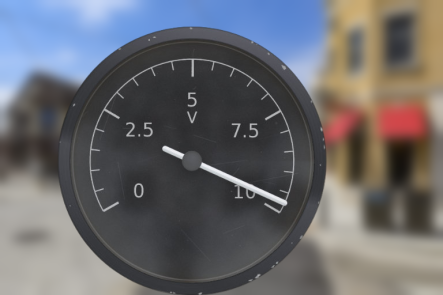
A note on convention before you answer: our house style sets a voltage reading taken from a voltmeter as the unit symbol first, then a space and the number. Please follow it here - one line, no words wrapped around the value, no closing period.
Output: V 9.75
